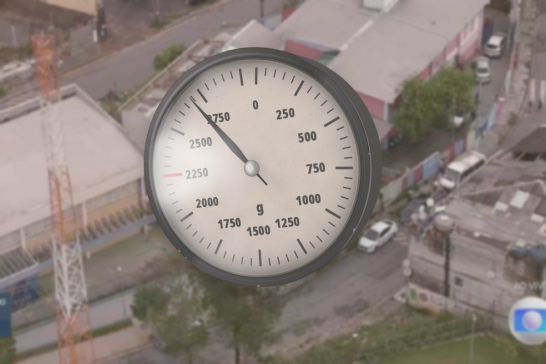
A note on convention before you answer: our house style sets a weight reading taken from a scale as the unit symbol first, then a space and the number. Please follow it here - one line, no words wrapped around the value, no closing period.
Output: g 2700
